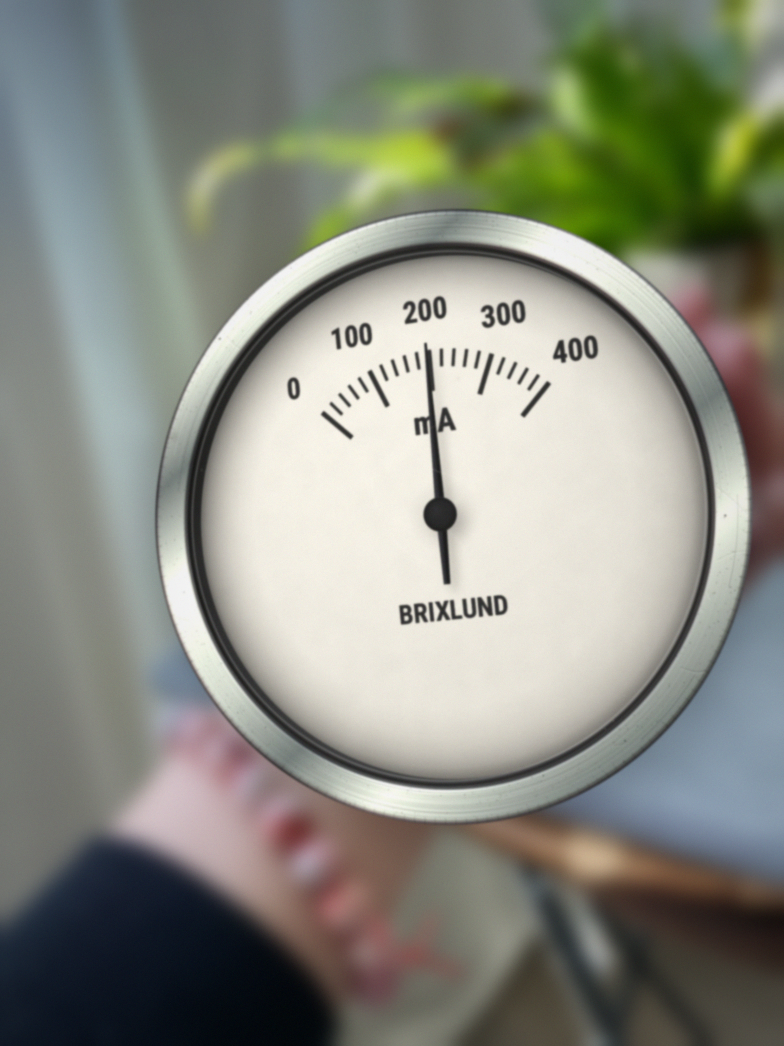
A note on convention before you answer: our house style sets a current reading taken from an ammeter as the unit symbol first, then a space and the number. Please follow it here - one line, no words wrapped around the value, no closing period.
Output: mA 200
